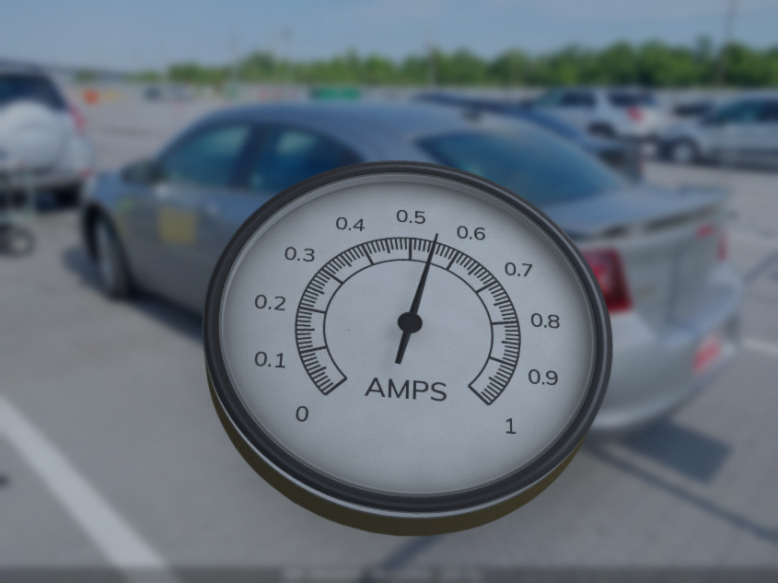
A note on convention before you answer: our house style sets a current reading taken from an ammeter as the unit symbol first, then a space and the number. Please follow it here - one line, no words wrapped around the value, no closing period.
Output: A 0.55
